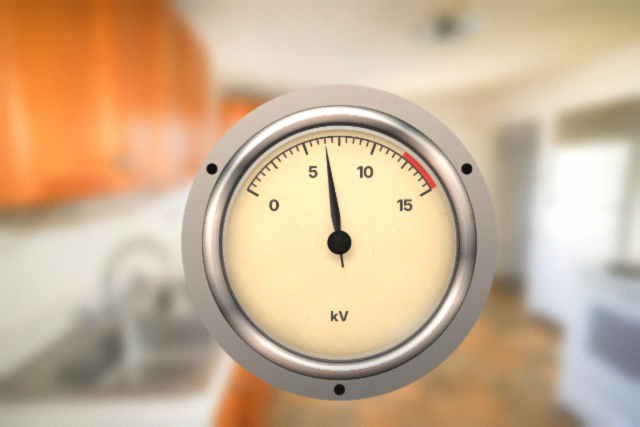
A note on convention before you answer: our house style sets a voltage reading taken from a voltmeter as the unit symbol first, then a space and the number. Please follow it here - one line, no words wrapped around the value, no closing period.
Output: kV 6.5
